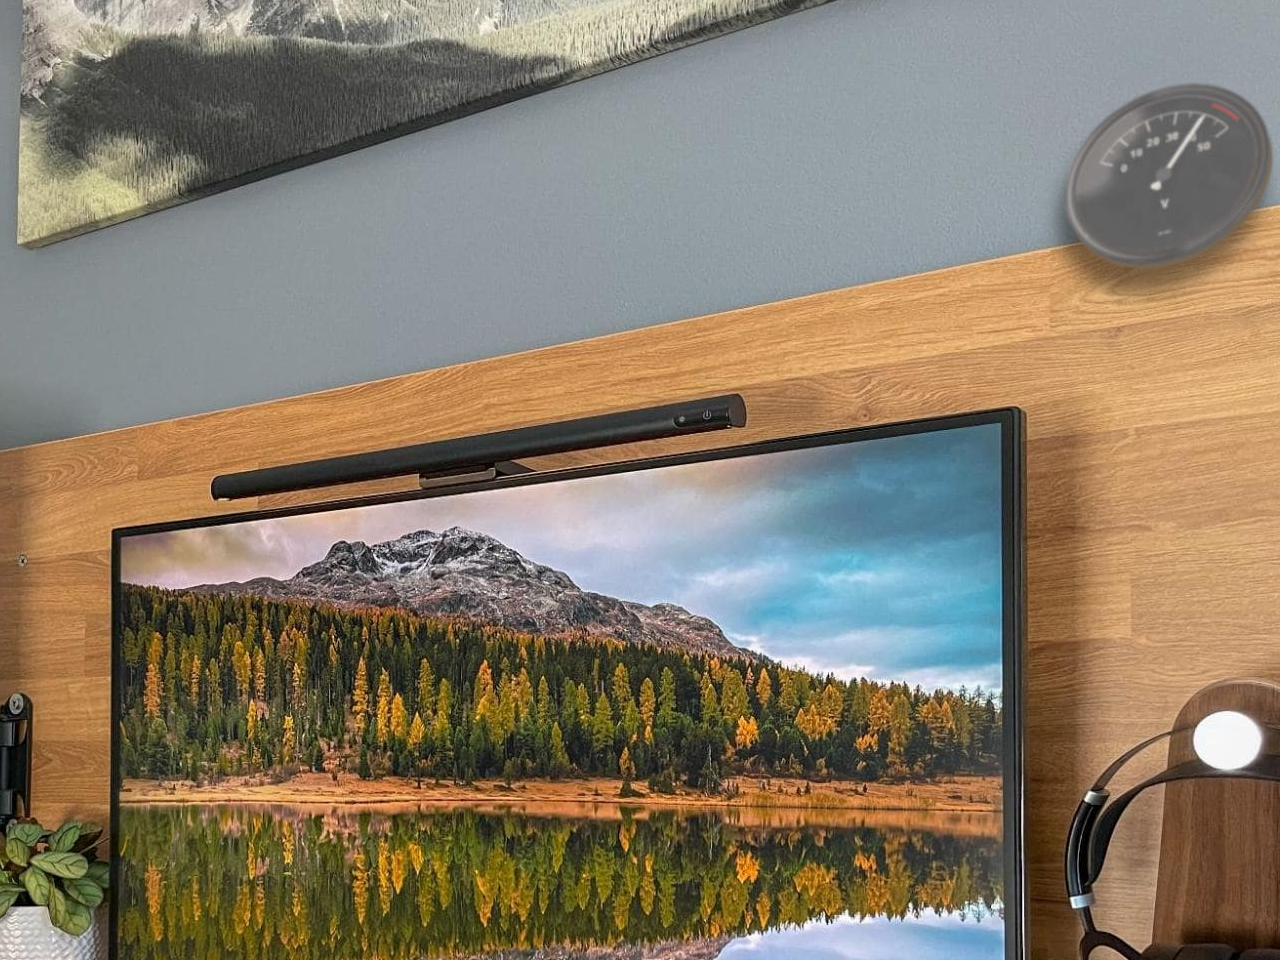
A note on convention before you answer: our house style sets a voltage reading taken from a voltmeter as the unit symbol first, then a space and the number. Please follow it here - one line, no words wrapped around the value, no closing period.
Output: V 40
